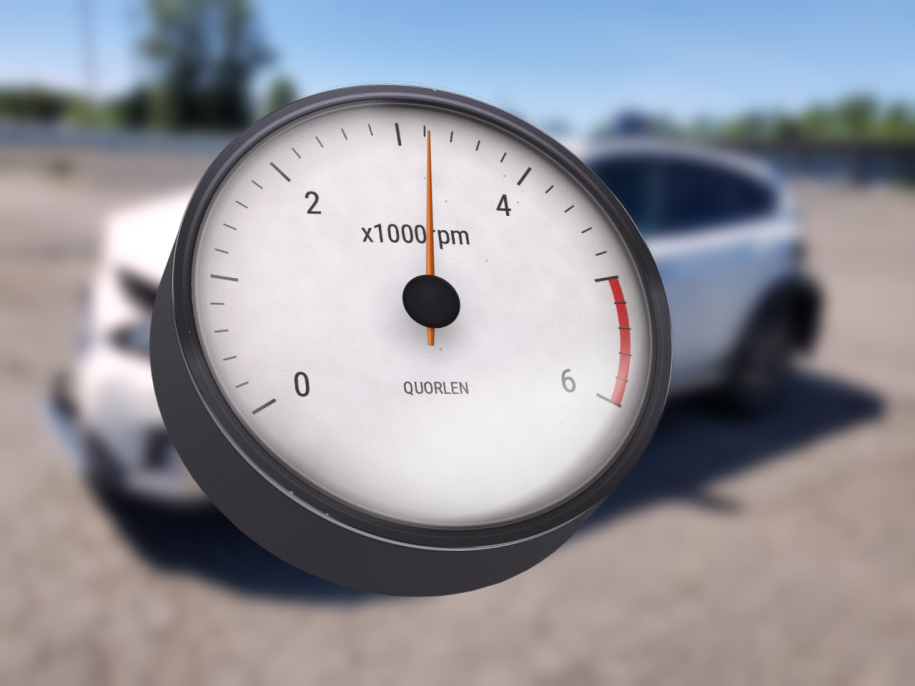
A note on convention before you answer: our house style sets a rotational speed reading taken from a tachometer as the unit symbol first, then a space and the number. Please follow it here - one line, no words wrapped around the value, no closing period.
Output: rpm 3200
